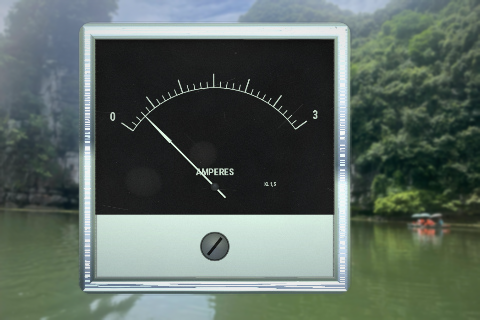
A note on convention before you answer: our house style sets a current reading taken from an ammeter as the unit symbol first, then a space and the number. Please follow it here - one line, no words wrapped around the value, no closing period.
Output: A 0.3
